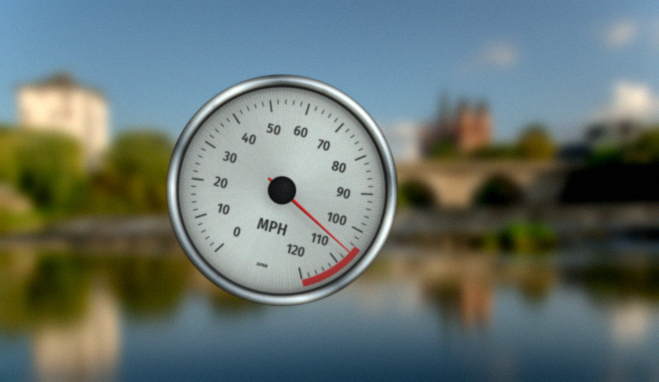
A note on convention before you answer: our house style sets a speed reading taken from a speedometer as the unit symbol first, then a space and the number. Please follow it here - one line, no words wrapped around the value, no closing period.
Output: mph 106
